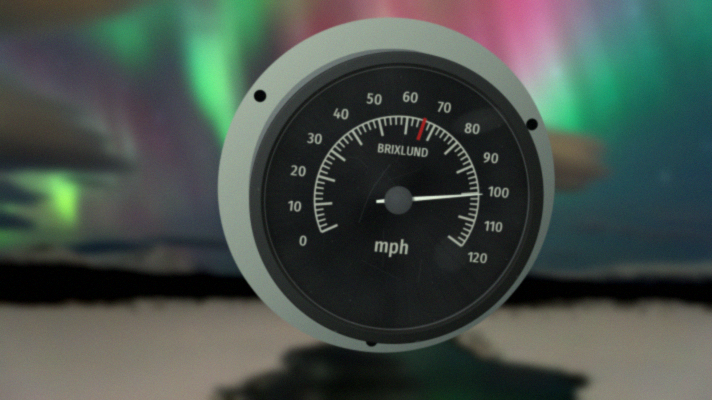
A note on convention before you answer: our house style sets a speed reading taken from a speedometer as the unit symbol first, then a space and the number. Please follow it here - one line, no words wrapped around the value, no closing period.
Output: mph 100
